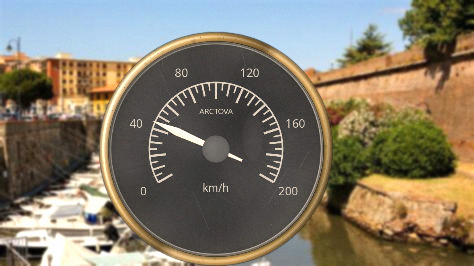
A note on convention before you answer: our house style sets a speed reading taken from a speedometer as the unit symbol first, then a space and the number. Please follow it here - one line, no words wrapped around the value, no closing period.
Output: km/h 45
